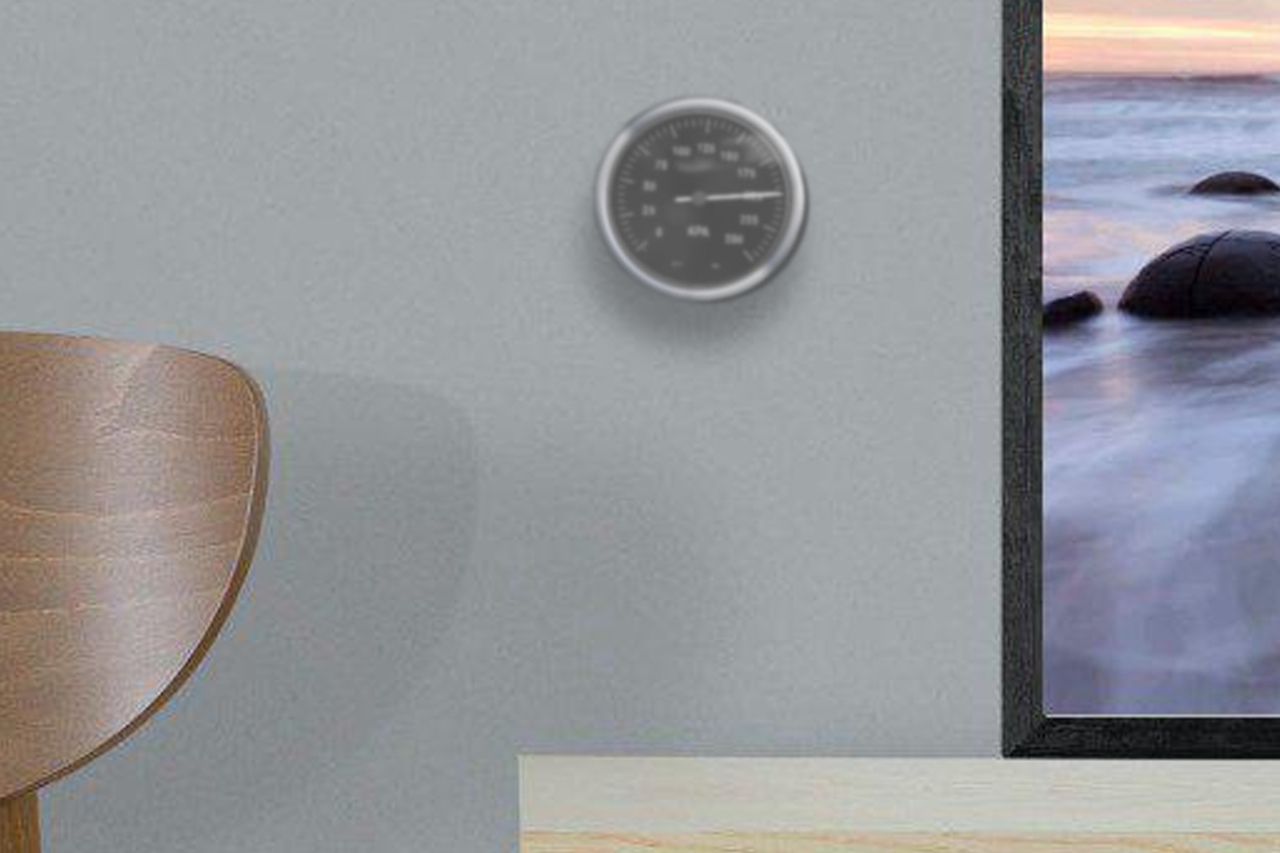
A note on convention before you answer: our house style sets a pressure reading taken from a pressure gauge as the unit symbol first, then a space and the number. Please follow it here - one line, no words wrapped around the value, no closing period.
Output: kPa 200
